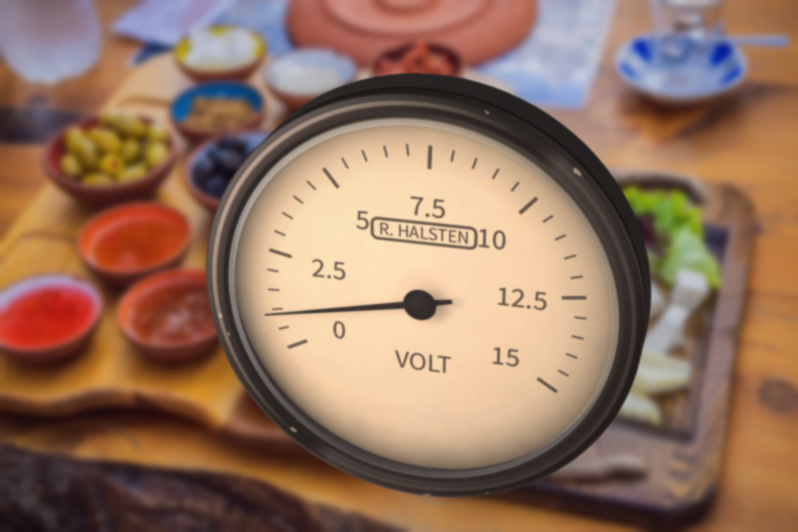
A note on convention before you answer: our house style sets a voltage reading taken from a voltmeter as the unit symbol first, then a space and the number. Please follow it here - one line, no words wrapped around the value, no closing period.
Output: V 1
